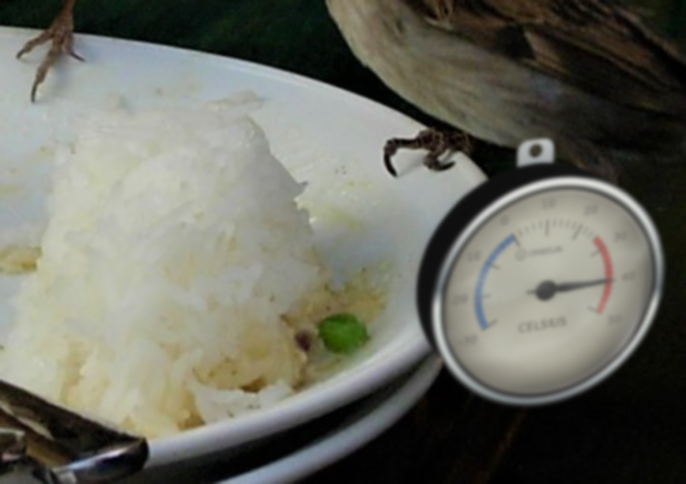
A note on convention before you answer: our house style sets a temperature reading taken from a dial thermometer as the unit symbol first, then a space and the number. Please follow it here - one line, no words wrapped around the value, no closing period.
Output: °C 40
